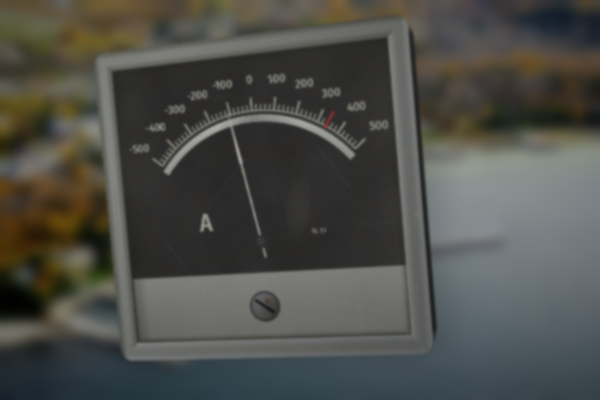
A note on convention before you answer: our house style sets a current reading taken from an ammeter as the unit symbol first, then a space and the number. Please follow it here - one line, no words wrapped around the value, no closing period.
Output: A -100
